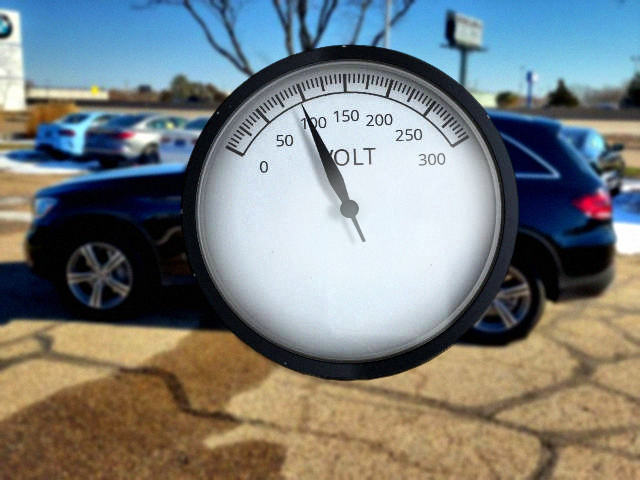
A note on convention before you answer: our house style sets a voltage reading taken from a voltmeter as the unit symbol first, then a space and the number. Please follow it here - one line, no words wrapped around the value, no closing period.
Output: V 95
